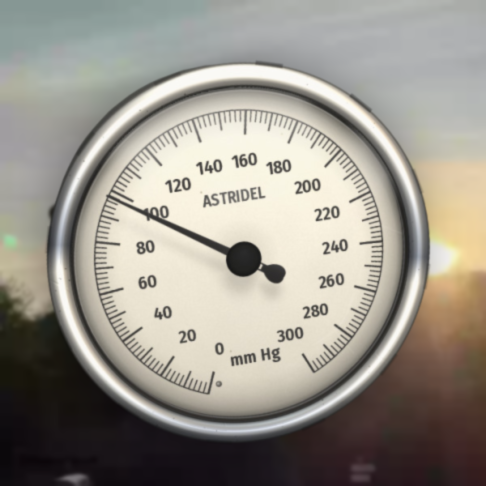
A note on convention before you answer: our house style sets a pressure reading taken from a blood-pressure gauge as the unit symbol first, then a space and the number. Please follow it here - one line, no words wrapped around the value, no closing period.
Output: mmHg 98
